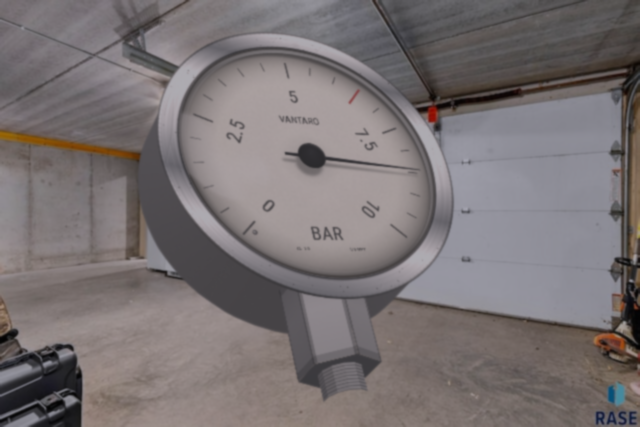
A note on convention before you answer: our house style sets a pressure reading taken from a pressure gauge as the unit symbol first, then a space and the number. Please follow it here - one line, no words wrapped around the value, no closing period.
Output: bar 8.5
